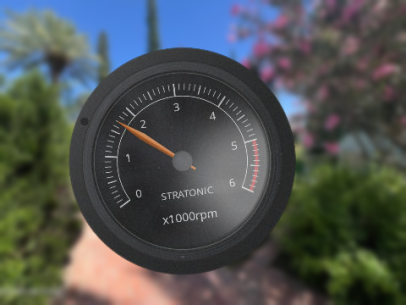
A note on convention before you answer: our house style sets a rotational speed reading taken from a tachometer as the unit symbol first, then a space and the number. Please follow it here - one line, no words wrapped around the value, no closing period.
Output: rpm 1700
